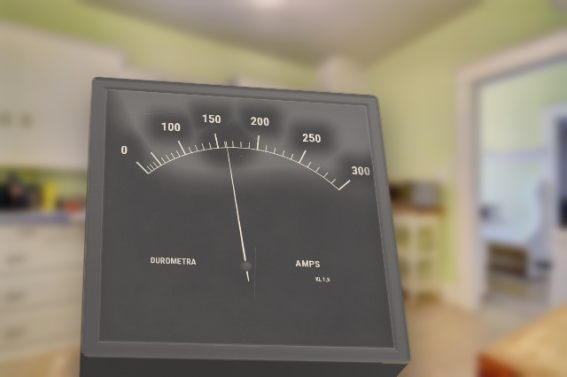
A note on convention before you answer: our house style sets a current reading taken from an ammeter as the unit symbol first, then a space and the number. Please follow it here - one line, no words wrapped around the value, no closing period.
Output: A 160
